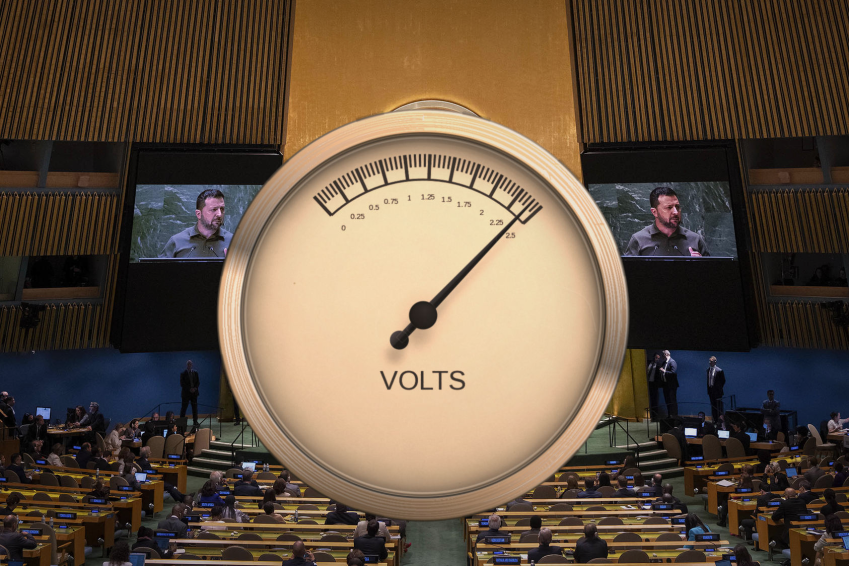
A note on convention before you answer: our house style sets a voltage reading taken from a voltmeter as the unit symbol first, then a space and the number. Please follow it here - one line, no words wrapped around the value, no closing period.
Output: V 2.4
